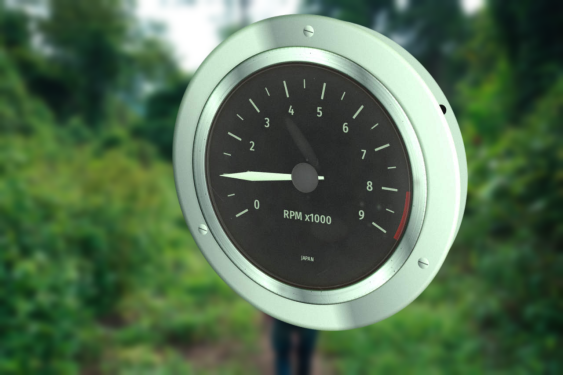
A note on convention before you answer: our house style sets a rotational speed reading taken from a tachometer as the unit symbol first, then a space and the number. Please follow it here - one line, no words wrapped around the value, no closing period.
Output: rpm 1000
